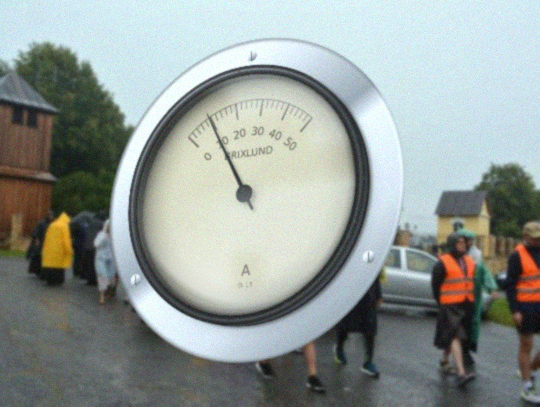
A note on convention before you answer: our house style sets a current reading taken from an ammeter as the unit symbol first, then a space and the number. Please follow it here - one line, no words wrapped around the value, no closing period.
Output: A 10
